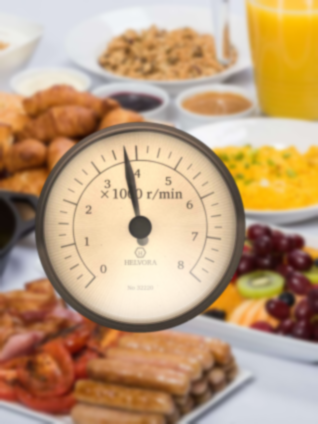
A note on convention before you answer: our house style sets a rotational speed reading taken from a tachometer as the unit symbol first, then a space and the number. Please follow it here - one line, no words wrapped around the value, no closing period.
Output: rpm 3750
